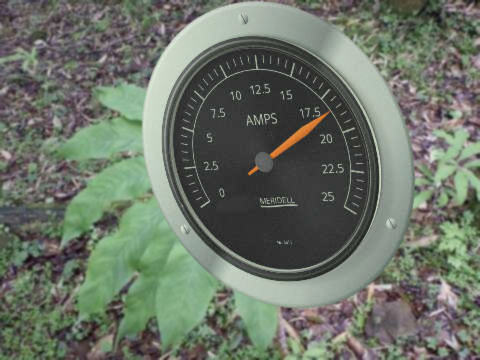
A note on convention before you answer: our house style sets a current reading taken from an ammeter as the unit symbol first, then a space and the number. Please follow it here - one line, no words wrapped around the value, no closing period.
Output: A 18.5
